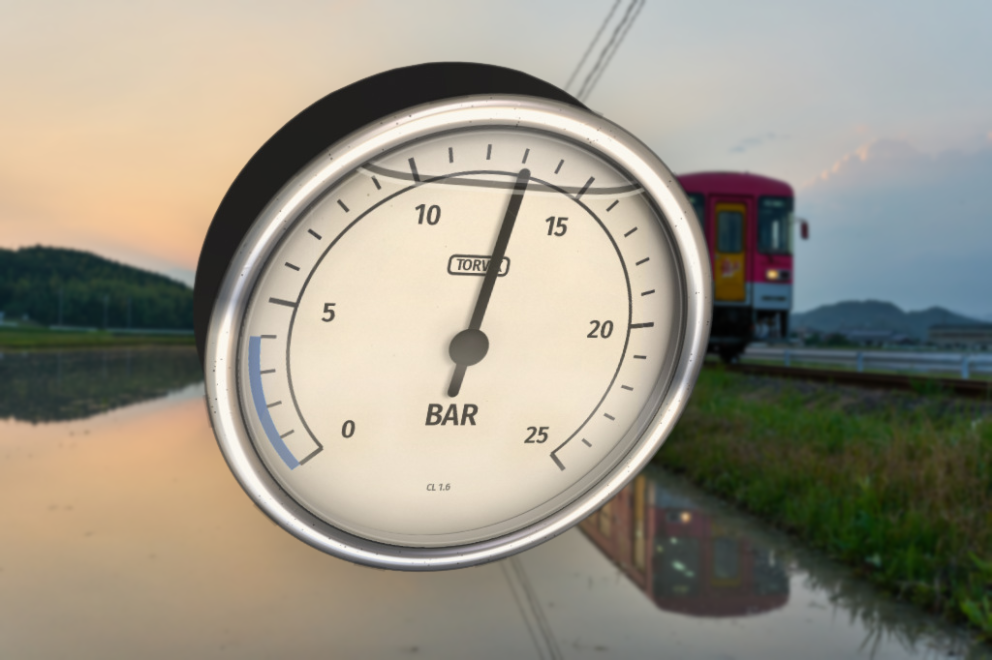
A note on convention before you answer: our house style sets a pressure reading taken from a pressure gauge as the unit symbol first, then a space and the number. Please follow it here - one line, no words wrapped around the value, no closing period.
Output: bar 13
